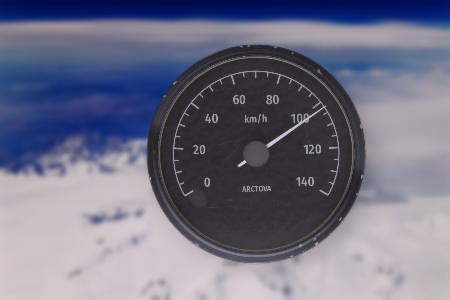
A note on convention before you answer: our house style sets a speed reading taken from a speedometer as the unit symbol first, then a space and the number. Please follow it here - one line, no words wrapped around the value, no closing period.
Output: km/h 102.5
